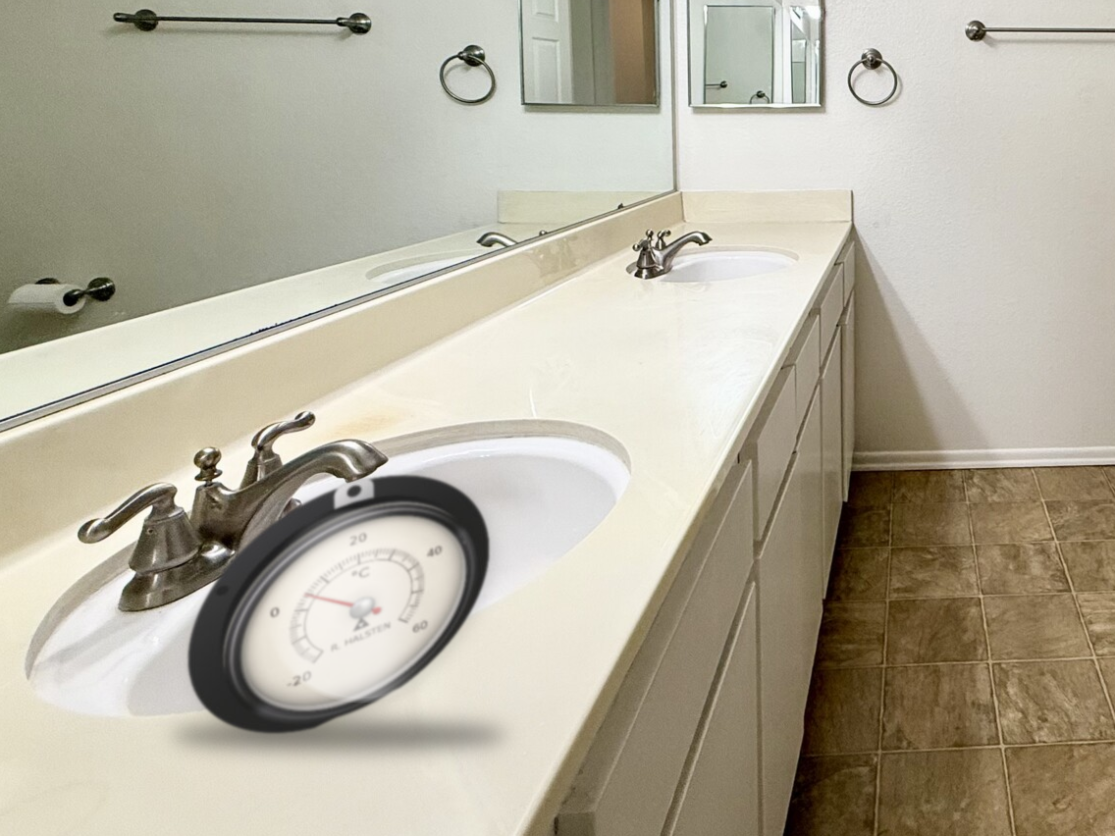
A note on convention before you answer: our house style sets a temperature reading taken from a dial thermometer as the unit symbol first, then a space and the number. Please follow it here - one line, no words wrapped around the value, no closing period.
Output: °C 5
